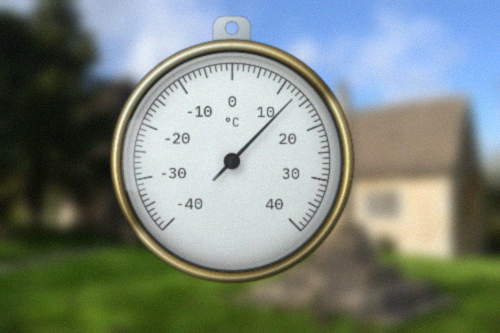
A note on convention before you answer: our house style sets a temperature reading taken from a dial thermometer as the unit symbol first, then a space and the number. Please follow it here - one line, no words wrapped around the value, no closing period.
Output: °C 13
